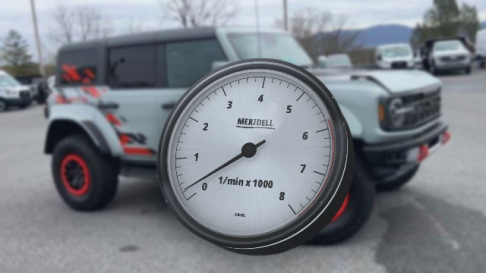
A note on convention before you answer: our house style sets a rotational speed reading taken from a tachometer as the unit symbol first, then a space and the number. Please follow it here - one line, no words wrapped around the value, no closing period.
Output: rpm 200
